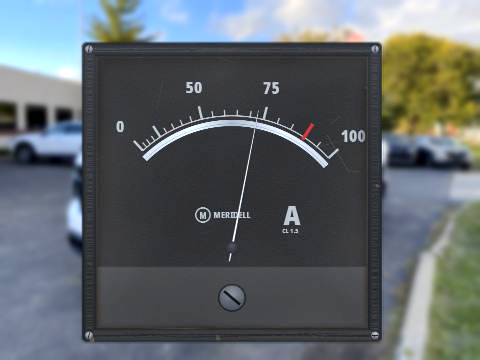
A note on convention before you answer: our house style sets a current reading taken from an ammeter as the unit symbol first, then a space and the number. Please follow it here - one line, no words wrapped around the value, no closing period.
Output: A 72.5
